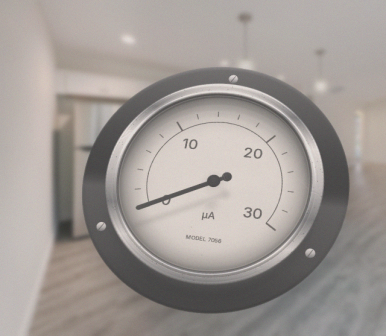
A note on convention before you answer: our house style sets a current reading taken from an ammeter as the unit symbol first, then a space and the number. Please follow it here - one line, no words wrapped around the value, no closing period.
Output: µA 0
